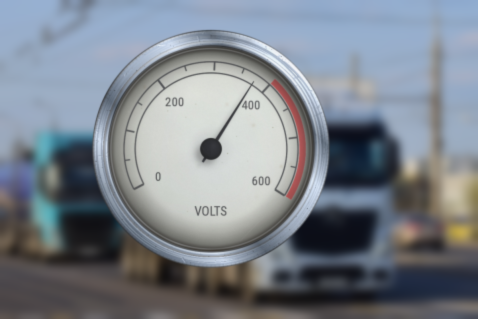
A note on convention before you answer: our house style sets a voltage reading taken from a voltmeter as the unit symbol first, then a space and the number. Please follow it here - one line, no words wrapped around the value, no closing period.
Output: V 375
